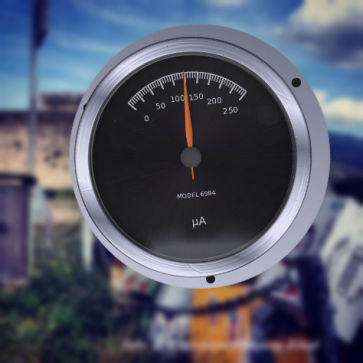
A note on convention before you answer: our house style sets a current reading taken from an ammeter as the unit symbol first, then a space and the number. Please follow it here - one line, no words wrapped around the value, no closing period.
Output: µA 125
